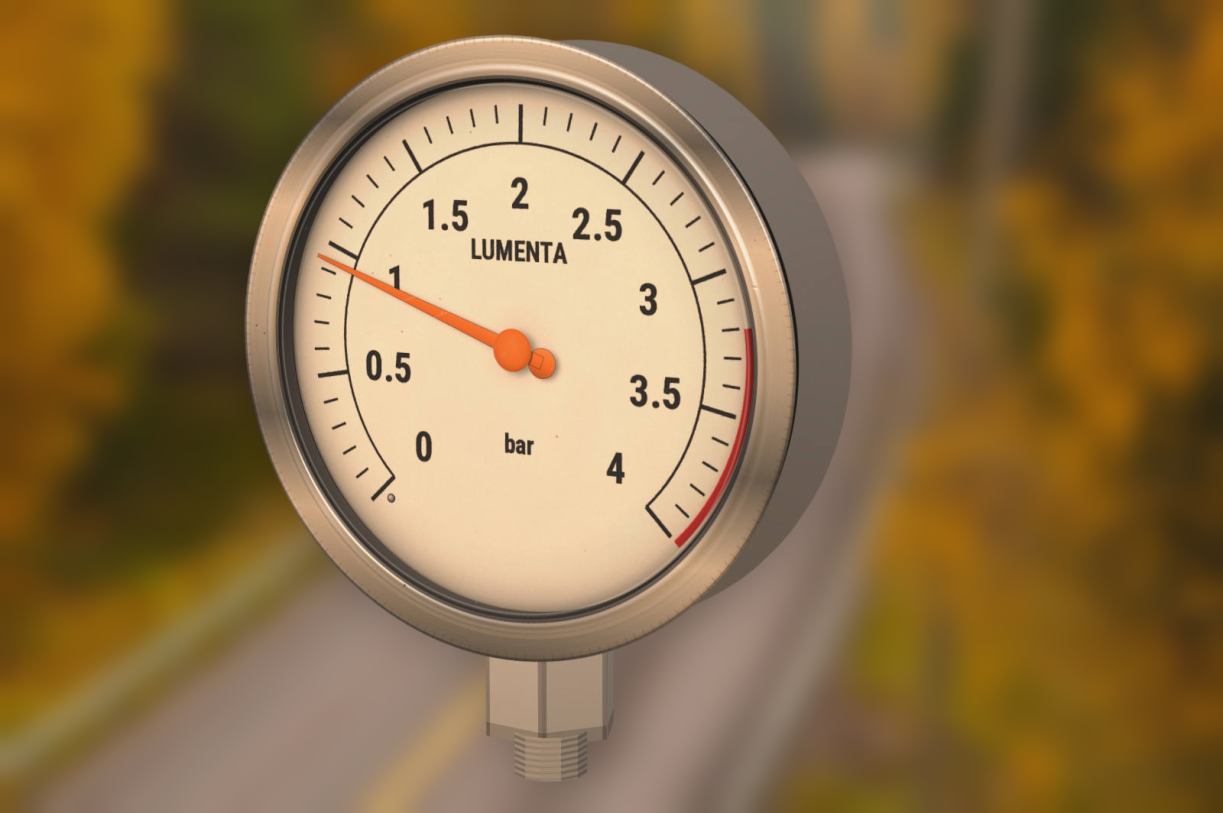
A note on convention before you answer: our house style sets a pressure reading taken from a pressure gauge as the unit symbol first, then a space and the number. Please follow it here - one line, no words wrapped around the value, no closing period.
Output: bar 0.95
